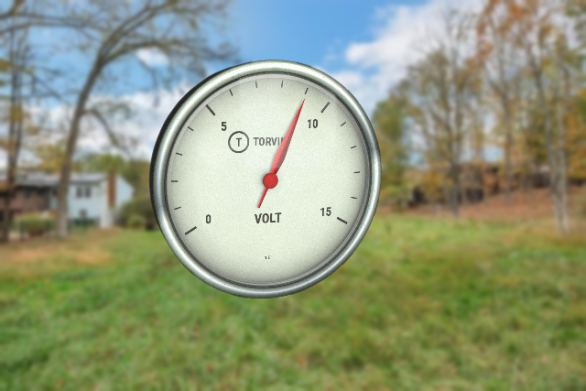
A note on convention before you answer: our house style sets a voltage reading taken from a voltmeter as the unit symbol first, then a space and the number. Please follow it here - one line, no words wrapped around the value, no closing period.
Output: V 9
